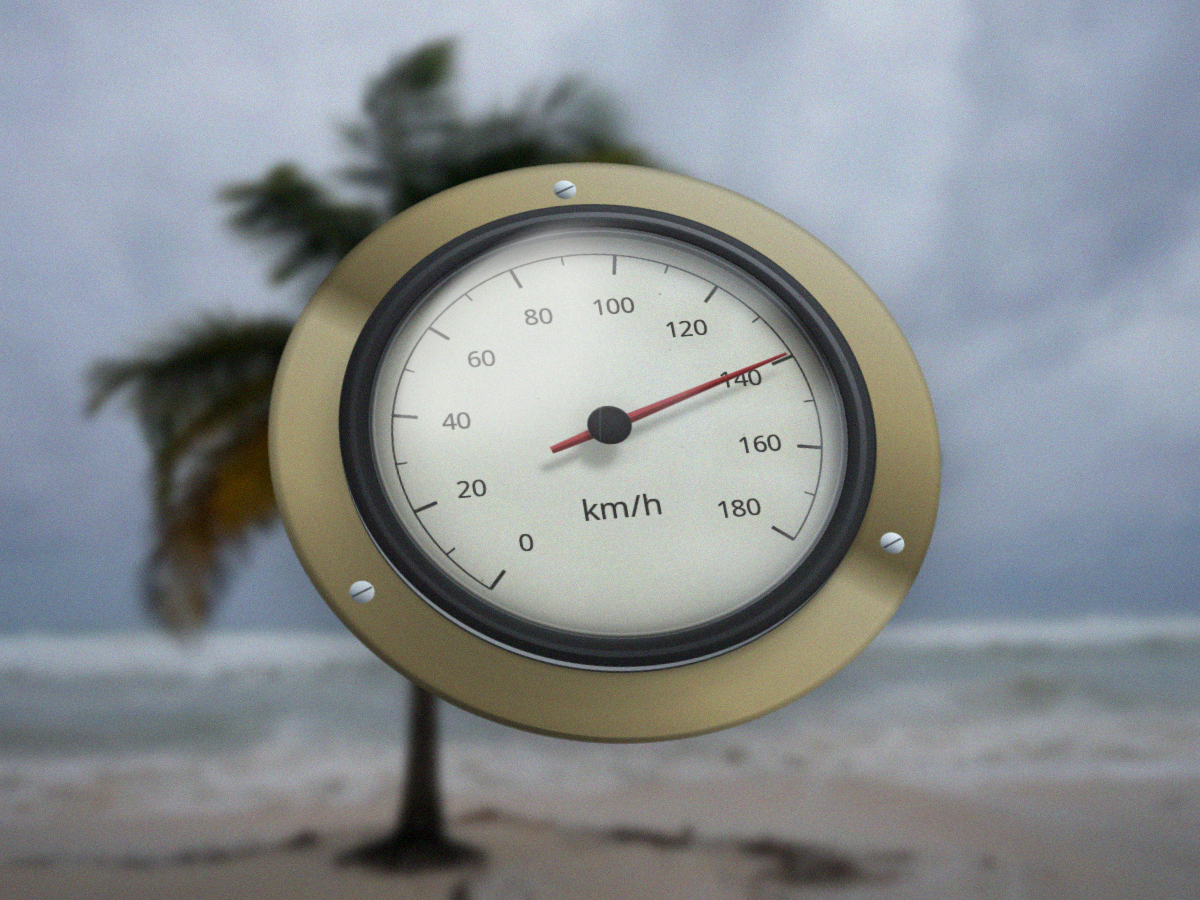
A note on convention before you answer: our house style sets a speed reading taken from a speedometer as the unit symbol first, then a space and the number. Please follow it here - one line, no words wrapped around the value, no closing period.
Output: km/h 140
